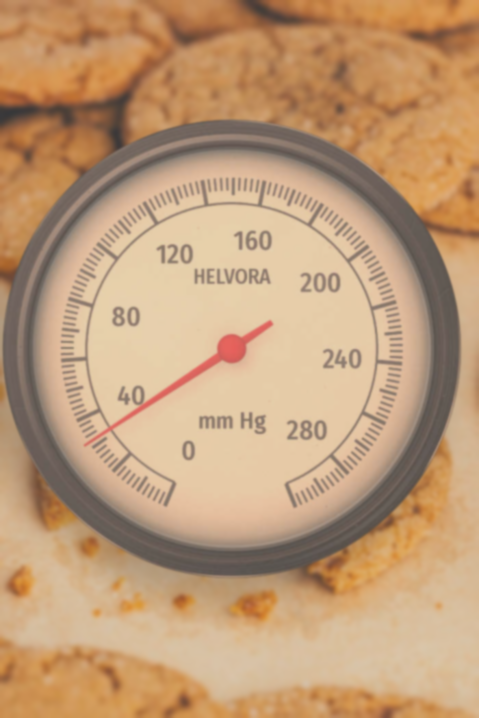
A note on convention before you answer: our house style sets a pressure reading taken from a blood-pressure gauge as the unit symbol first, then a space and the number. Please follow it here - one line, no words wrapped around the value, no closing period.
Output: mmHg 32
